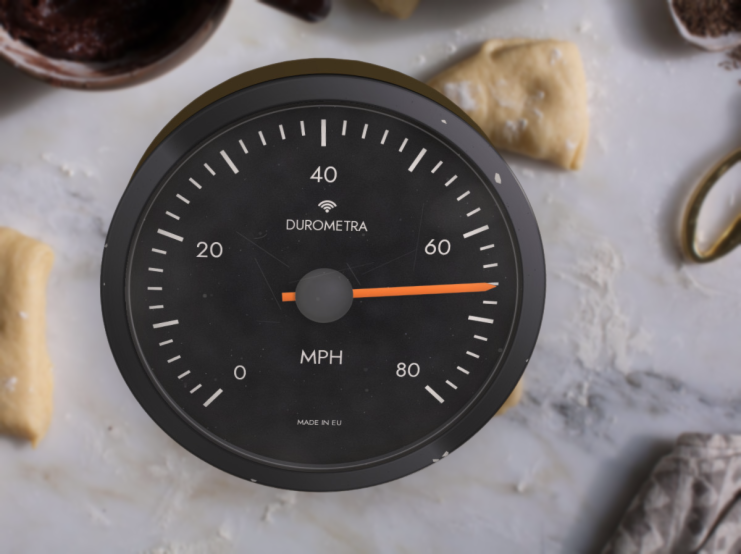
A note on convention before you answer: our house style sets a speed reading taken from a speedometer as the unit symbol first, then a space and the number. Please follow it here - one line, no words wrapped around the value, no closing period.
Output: mph 66
